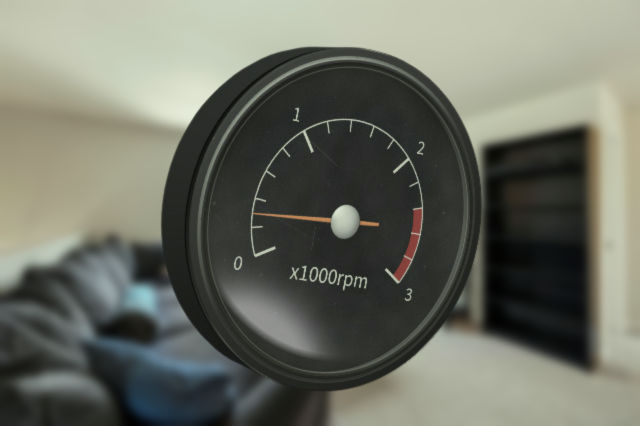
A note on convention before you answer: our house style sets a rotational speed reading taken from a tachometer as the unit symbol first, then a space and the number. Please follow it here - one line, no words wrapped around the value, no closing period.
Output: rpm 300
